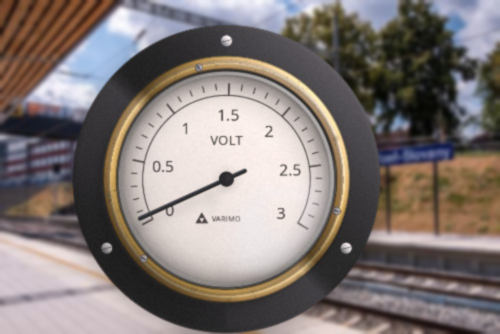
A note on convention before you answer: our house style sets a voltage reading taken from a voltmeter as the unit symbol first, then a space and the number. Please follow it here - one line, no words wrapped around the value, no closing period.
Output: V 0.05
